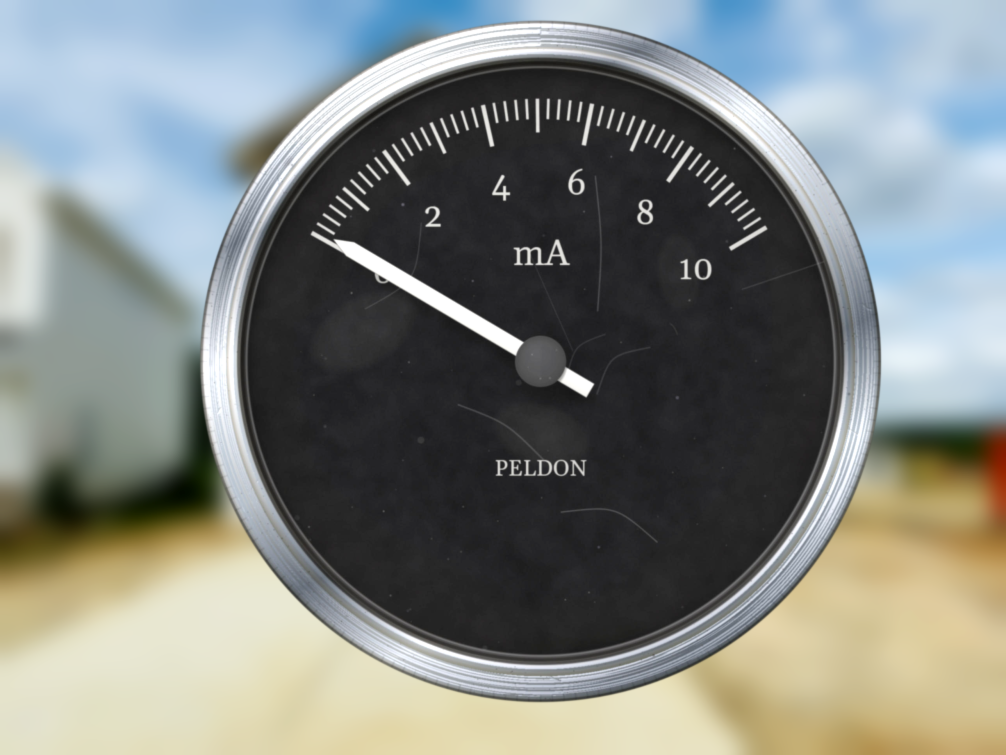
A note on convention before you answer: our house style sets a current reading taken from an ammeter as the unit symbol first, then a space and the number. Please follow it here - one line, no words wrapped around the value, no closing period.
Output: mA 0.1
